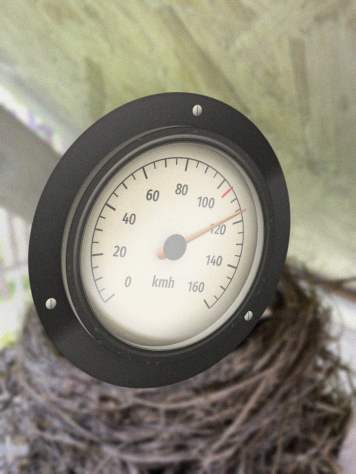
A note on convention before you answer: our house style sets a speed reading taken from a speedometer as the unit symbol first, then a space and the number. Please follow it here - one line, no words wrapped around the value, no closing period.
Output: km/h 115
